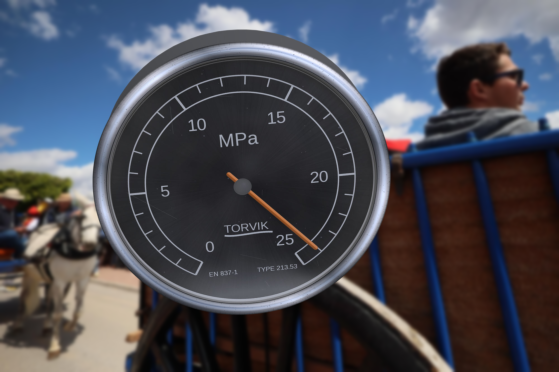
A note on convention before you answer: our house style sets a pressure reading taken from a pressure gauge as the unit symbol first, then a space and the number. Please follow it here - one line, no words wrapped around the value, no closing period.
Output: MPa 24
